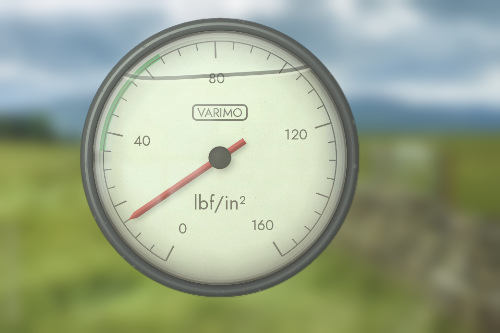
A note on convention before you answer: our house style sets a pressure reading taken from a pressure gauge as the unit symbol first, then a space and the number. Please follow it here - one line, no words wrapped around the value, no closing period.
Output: psi 15
